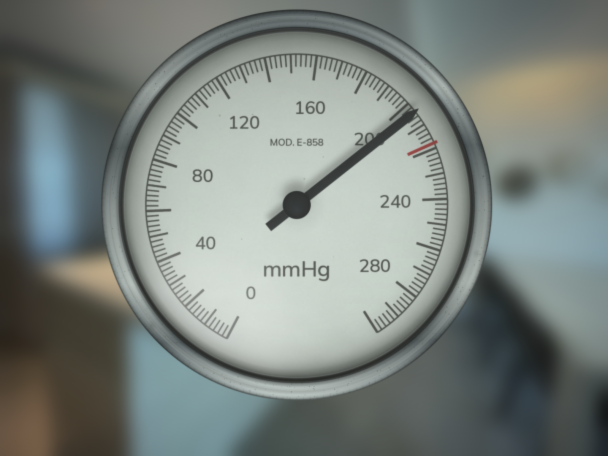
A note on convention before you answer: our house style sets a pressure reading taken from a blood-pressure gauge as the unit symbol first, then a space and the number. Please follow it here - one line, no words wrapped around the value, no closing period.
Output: mmHg 204
